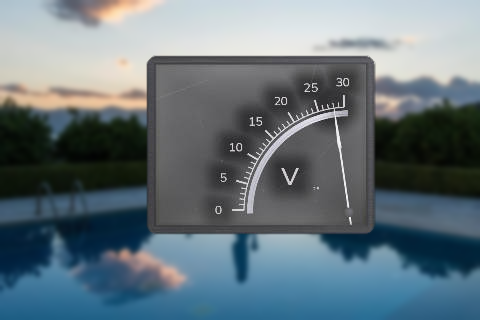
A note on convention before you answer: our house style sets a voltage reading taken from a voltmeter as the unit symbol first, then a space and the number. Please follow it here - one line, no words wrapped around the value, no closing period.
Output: V 28
